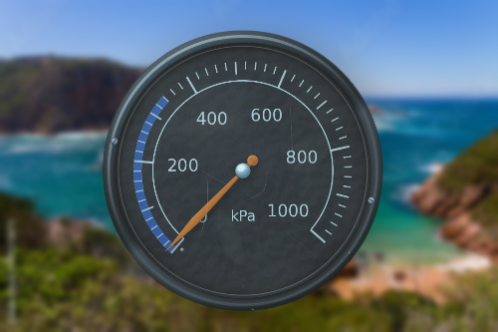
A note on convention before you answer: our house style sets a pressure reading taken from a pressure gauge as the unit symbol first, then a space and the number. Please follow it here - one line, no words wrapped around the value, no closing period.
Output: kPa 10
